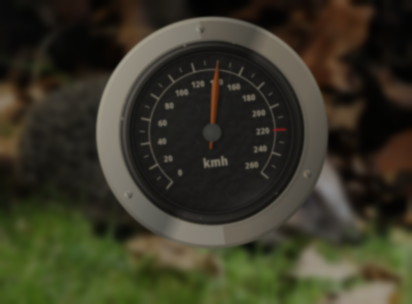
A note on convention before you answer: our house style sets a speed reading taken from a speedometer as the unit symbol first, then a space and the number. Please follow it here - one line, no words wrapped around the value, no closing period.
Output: km/h 140
